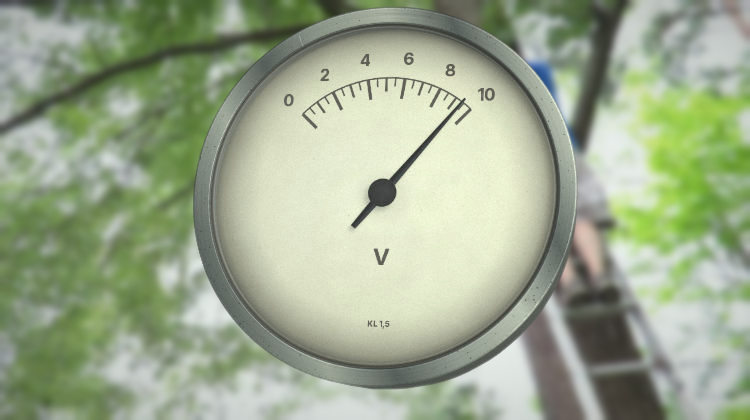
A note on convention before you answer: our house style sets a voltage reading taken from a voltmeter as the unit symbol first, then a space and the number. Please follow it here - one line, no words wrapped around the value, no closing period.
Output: V 9.5
